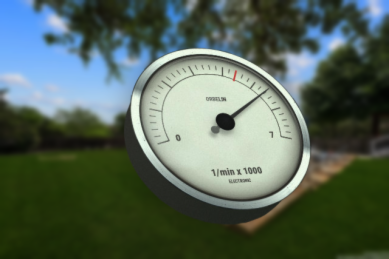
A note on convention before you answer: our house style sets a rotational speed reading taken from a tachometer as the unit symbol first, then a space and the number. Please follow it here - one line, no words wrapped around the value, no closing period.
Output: rpm 5400
